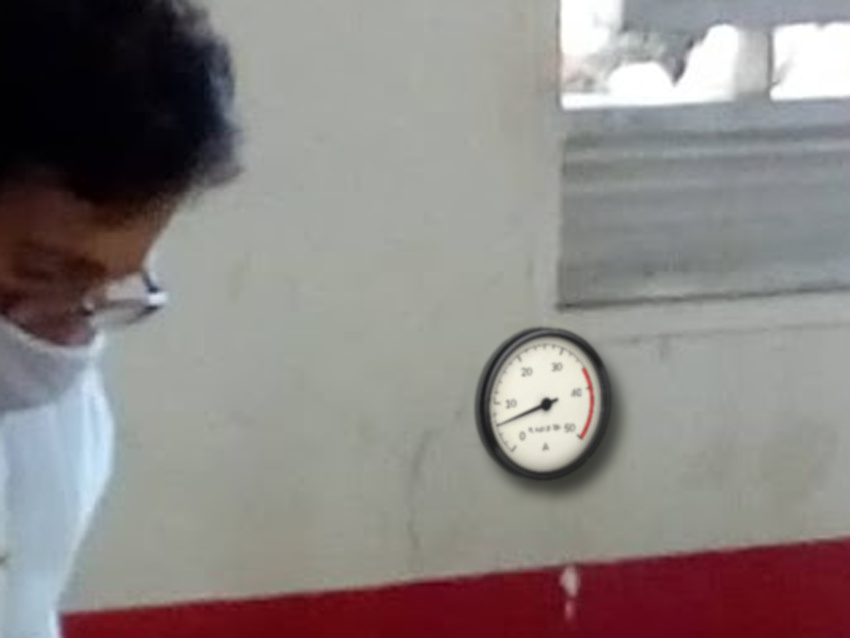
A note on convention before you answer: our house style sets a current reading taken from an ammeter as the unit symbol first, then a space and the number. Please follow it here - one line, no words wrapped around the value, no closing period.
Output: A 6
